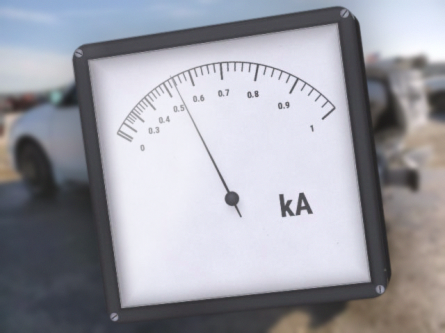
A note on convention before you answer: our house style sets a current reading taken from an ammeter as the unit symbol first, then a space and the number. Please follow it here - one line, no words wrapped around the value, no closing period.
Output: kA 0.54
